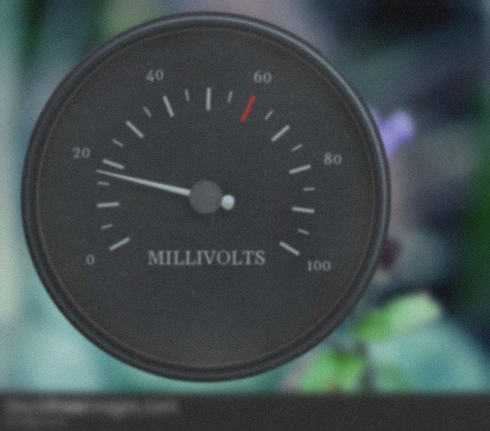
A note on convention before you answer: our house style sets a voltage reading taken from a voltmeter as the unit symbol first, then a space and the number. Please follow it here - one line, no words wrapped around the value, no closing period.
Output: mV 17.5
